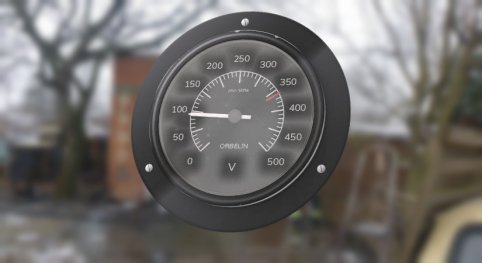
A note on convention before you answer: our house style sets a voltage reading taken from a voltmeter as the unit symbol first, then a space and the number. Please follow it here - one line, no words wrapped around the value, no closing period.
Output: V 90
